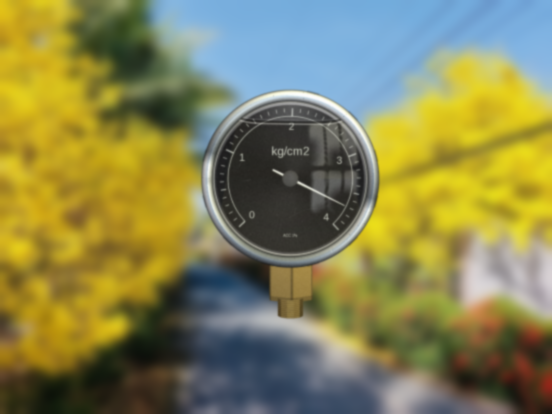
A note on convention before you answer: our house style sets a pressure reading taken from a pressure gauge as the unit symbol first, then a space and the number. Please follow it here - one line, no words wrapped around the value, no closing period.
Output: kg/cm² 3.7
